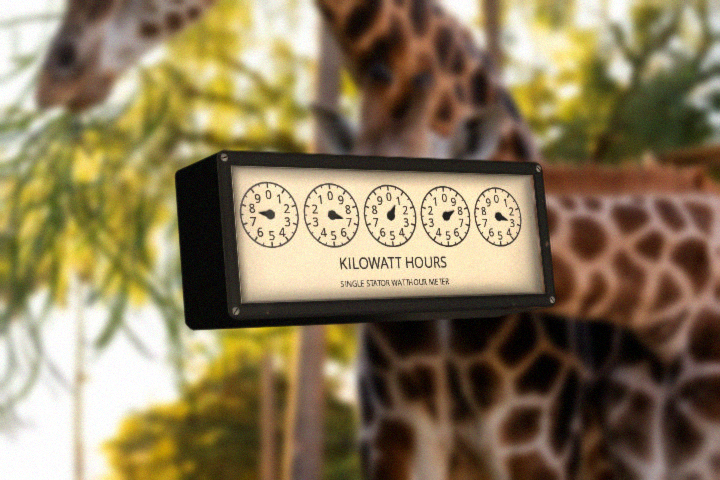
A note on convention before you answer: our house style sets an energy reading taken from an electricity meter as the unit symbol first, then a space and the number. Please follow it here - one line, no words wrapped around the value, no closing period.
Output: kWh 77083
